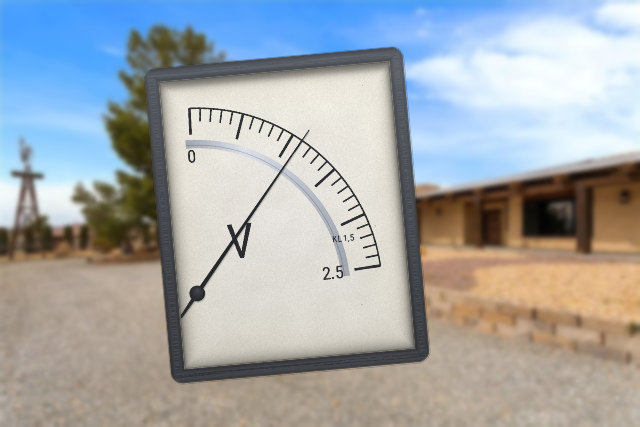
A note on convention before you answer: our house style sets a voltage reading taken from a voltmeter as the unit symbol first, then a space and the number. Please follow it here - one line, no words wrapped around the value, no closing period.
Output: V 1.1
